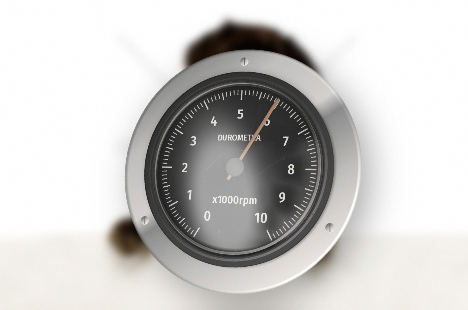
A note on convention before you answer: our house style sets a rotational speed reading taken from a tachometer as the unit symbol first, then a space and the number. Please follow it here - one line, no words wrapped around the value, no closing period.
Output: rpm 6000
